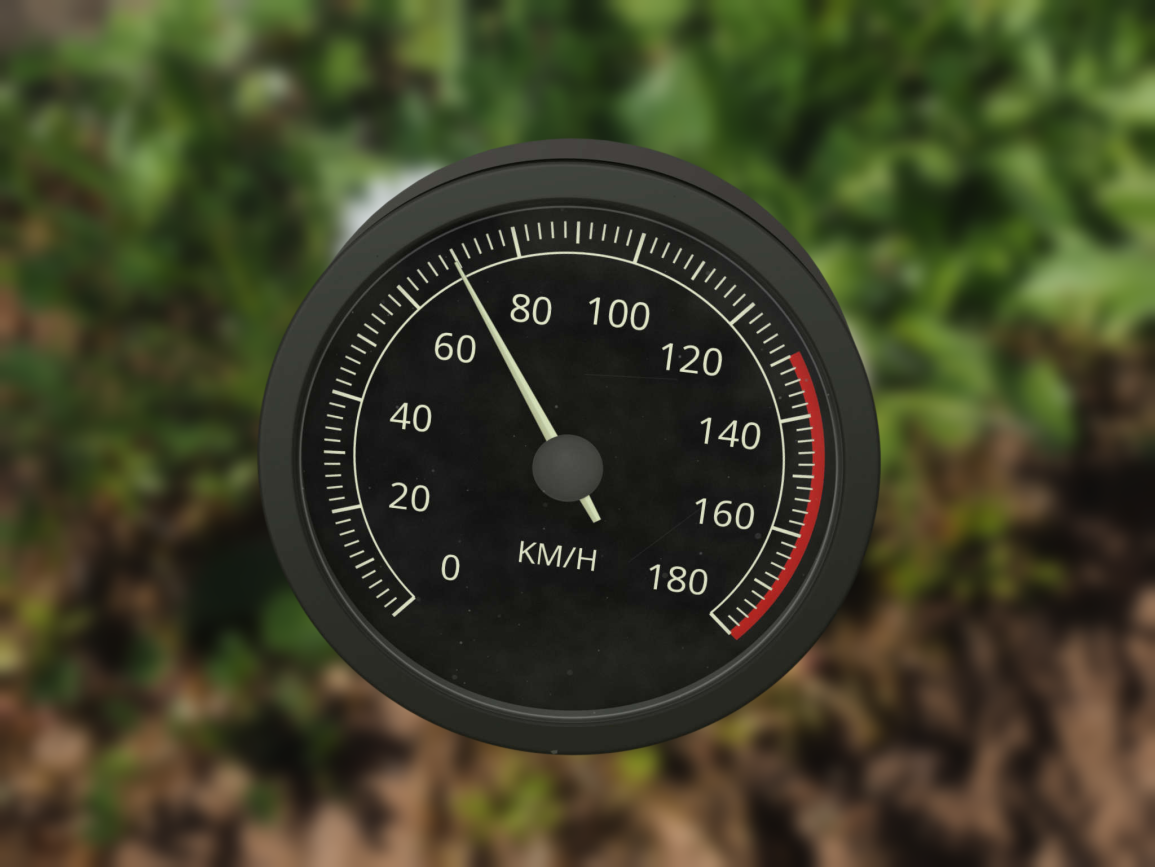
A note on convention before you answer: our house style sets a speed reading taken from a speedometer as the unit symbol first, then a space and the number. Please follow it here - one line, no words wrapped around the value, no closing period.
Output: km/h 70
